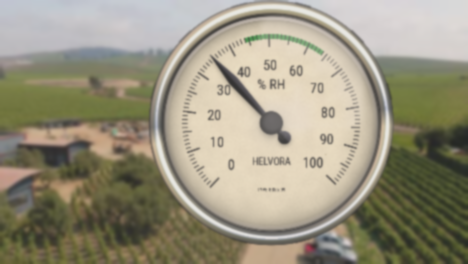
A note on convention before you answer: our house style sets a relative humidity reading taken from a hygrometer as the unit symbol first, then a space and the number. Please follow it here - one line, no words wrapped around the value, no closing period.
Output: % 35
